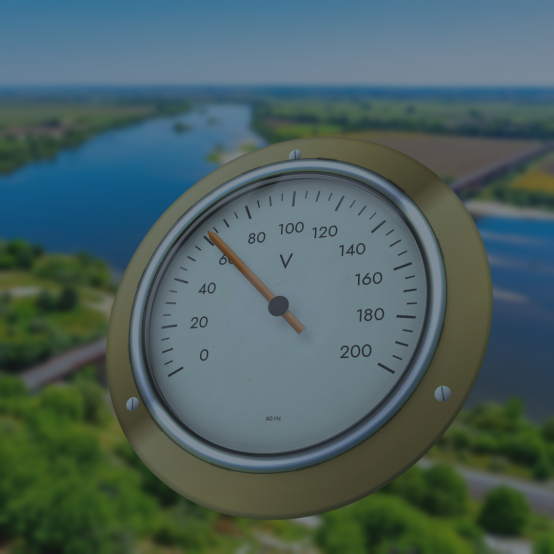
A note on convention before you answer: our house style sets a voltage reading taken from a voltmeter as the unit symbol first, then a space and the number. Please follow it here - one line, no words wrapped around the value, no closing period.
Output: V 62.5
